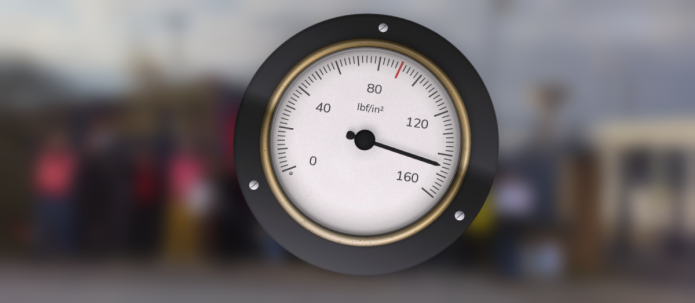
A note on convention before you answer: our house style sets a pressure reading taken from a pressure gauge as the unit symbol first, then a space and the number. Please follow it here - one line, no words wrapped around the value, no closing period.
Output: psi 146
